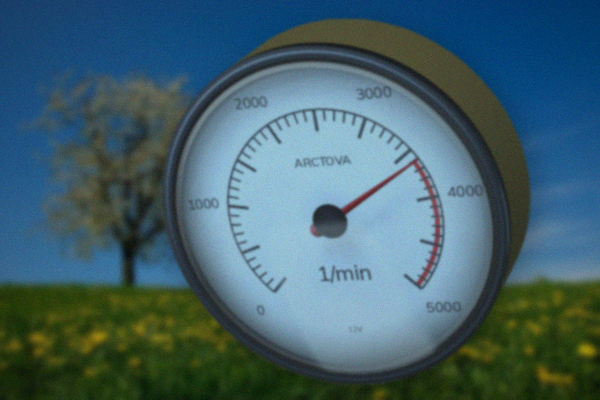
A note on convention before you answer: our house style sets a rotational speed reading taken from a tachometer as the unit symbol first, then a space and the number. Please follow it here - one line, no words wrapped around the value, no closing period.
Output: rpm 3600
